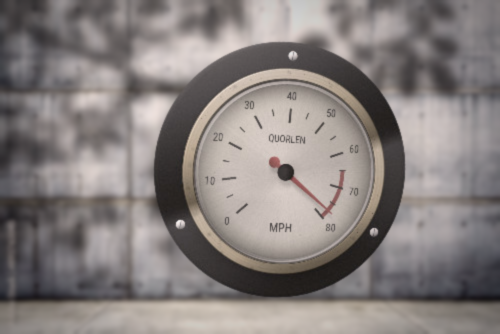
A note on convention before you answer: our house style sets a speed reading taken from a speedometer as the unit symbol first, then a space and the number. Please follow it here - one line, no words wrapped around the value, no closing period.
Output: mph 77.5
